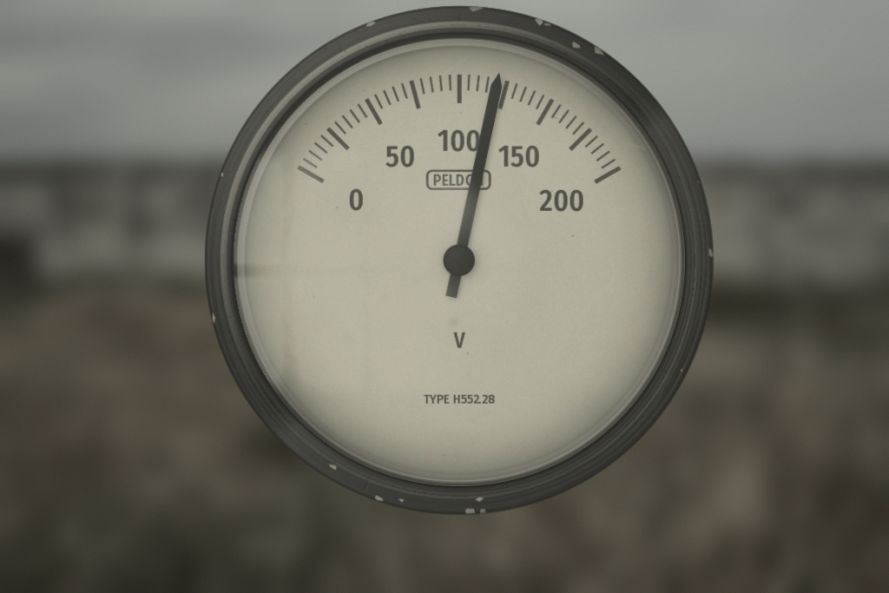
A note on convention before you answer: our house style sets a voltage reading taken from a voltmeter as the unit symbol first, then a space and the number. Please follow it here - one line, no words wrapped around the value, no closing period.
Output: V 120
